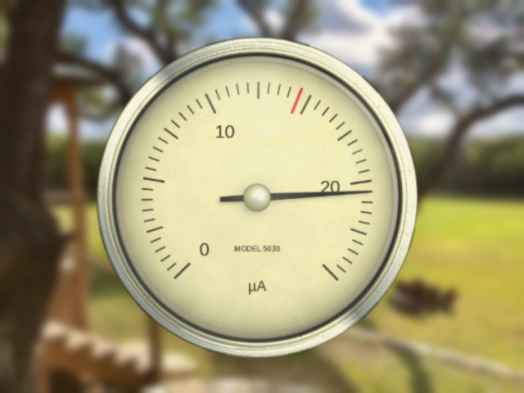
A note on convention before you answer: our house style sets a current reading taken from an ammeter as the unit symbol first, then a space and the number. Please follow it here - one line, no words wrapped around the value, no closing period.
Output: µA 20.5
